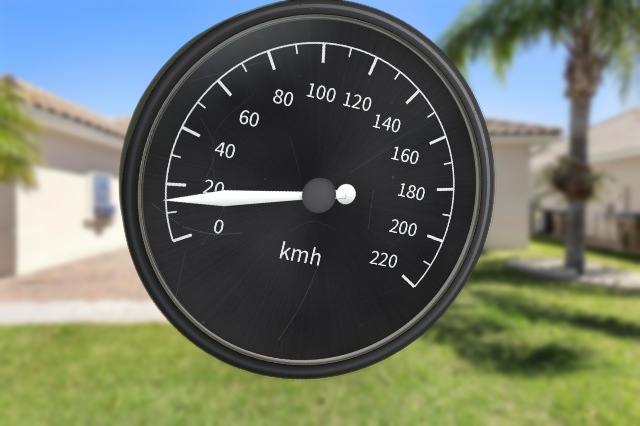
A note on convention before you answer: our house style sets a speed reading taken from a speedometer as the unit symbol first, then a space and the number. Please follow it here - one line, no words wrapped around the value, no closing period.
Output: km/h 15
